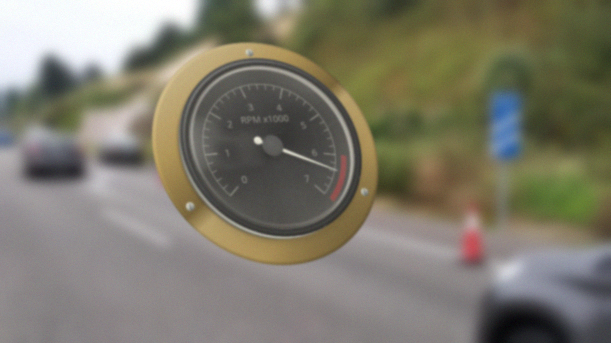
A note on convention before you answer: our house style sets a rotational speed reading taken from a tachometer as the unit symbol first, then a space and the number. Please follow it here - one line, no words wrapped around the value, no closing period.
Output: rpm 6400
